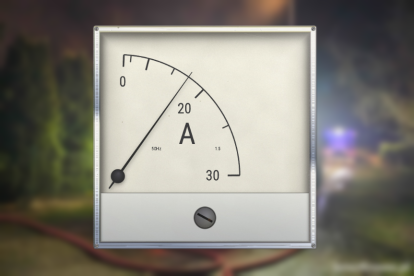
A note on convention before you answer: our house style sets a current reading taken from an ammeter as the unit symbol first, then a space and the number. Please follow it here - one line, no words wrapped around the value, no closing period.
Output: A 17.5
